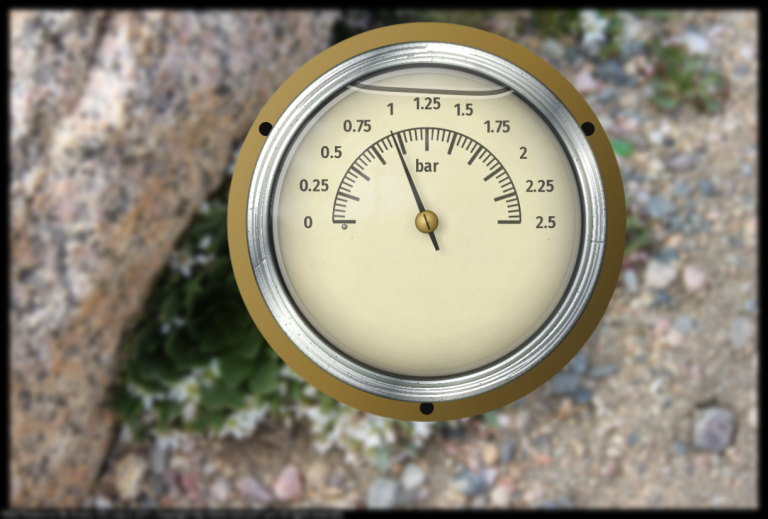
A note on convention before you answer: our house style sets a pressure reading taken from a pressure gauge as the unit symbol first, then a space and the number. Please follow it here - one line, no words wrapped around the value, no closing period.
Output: bar 0.95
